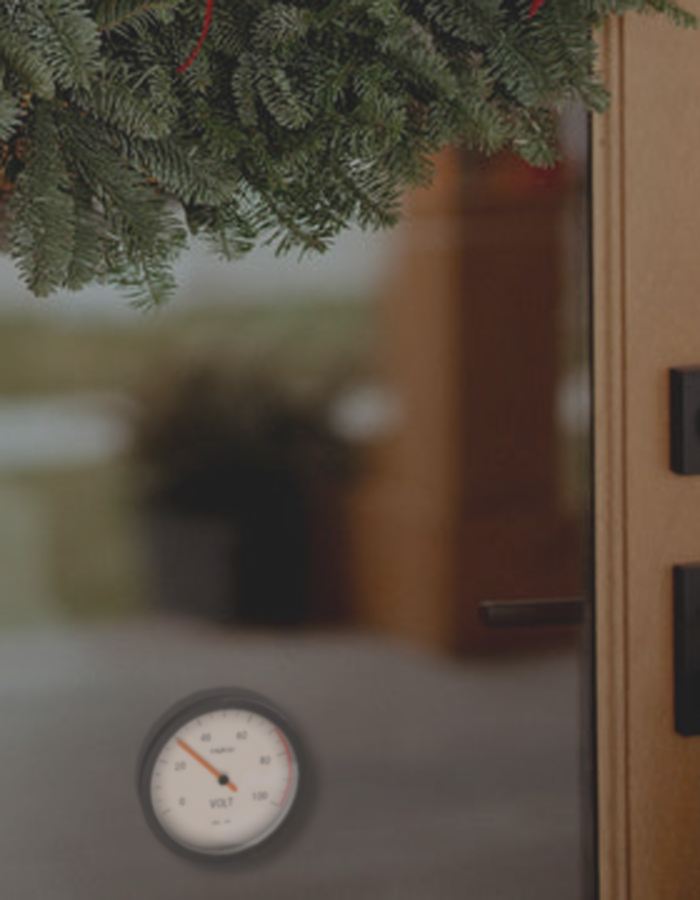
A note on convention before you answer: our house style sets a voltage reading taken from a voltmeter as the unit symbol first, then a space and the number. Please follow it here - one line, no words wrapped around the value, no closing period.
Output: V 30
